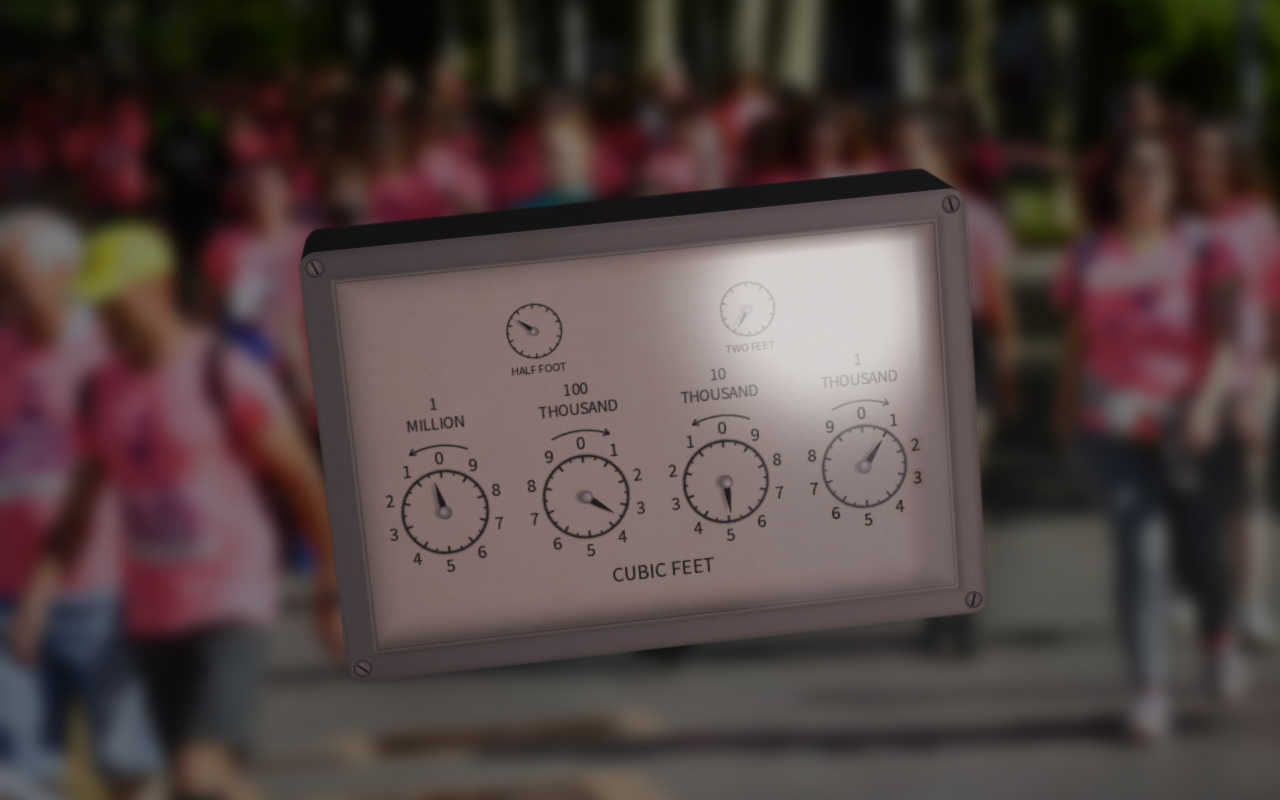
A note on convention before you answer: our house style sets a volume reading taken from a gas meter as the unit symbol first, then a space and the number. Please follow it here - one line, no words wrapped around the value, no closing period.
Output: ft³ 35100
